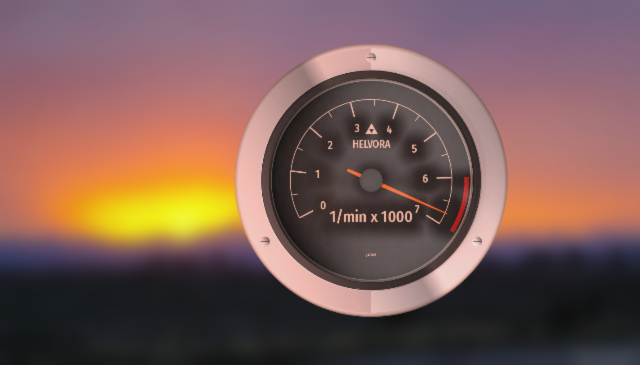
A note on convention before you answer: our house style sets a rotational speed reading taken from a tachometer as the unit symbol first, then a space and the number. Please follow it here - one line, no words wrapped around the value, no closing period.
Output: rpm 6750
